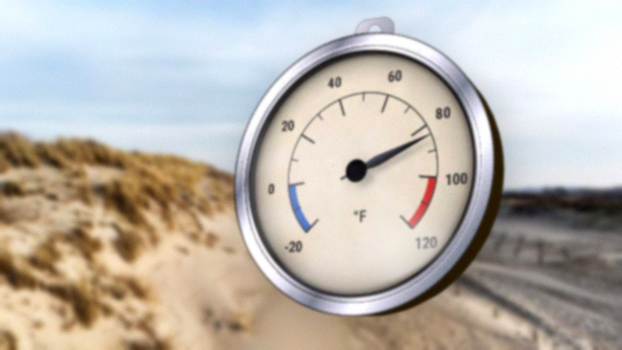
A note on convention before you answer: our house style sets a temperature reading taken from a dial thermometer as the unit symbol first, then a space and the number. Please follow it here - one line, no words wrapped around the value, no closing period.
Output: °F 85
